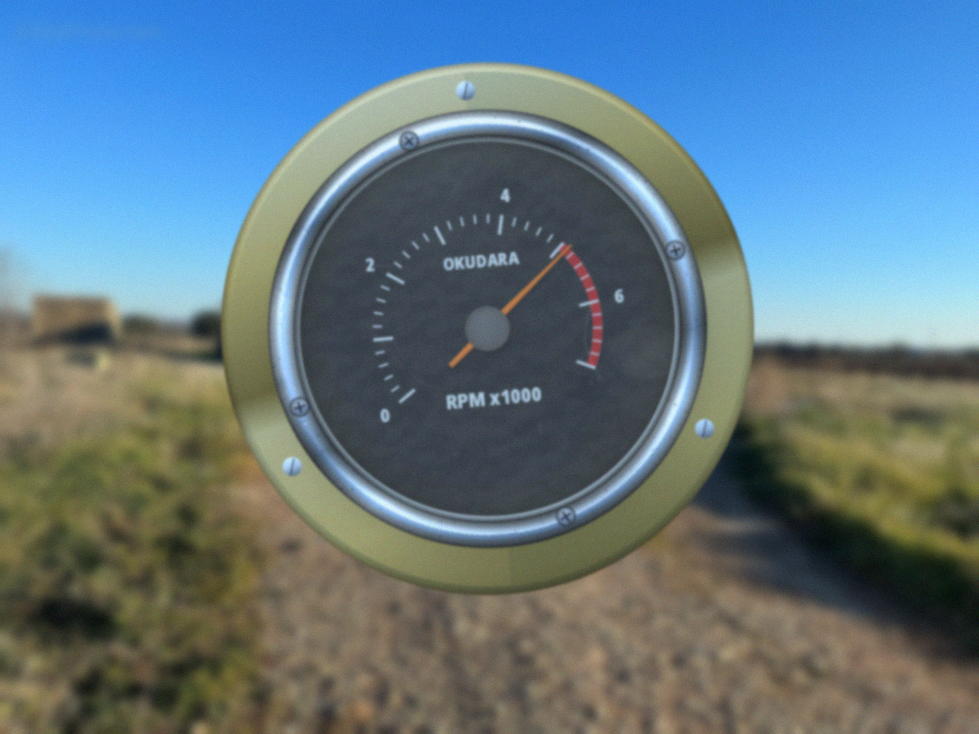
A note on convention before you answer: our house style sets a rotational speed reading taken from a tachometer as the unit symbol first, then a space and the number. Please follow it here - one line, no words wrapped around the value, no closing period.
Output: rpm 5100
